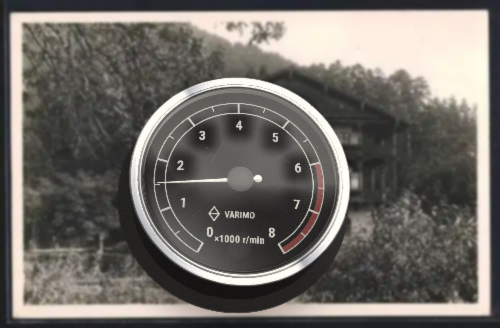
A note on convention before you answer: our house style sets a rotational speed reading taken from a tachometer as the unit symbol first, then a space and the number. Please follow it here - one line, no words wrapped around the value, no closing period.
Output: rpm 1500
